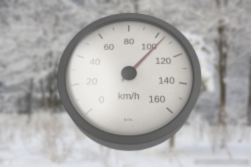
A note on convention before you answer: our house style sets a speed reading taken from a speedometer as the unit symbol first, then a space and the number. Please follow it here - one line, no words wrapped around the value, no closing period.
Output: km/h 105
